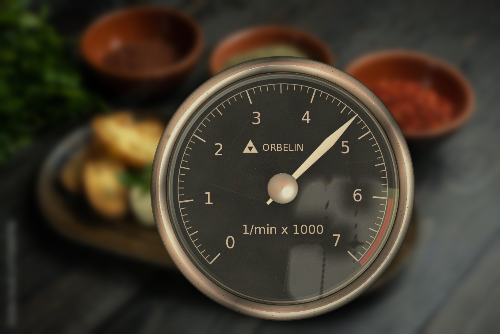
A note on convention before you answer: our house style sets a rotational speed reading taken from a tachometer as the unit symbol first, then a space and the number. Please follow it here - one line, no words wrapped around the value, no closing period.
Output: rpm 4700
